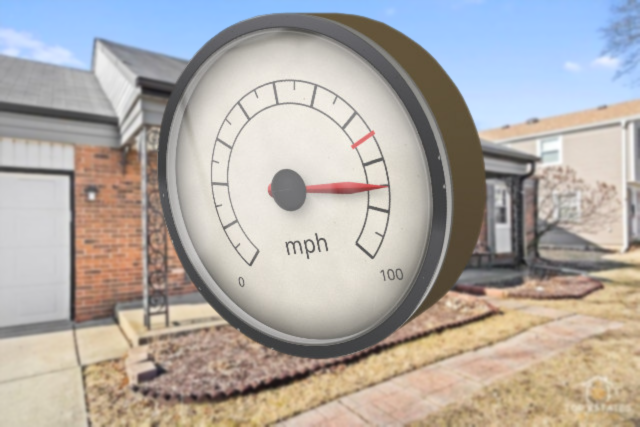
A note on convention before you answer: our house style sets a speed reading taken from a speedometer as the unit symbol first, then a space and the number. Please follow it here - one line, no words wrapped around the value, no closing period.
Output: mph 85
